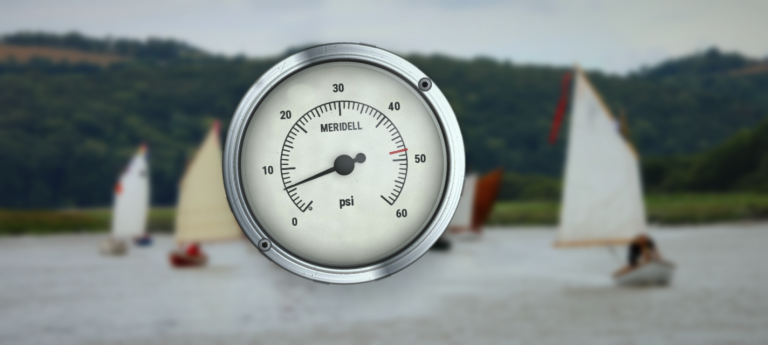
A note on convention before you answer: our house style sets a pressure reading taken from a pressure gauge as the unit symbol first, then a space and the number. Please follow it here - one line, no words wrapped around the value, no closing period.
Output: psi 6
